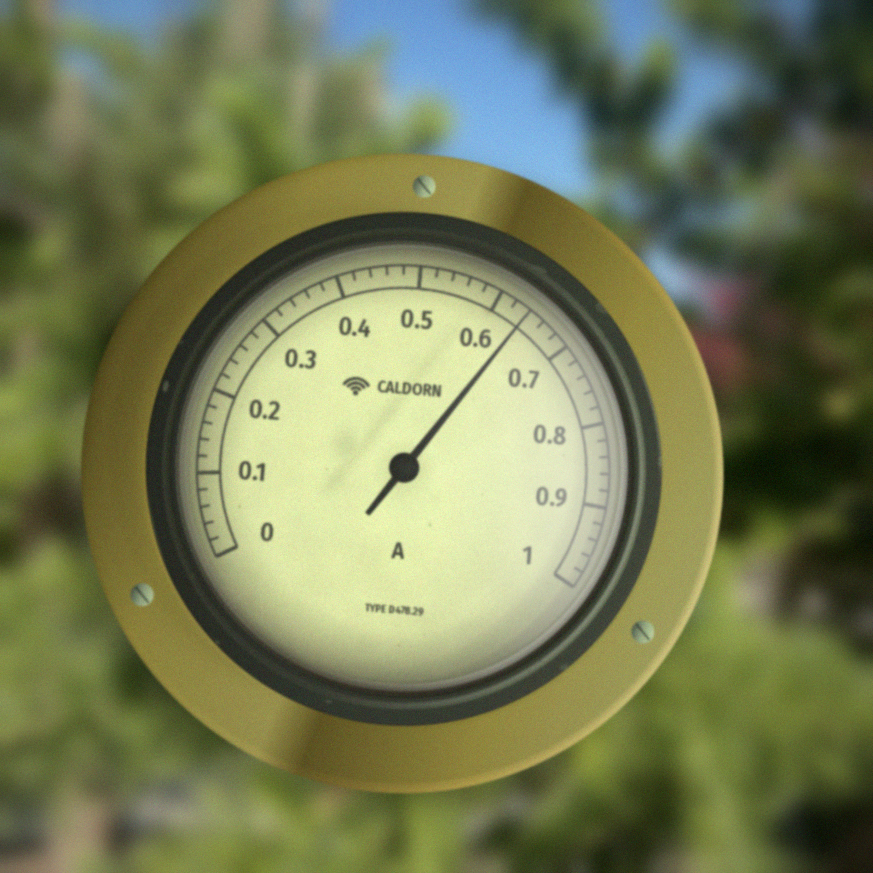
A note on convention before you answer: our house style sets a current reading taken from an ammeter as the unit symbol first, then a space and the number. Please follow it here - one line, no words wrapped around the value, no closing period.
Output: A 0.64
